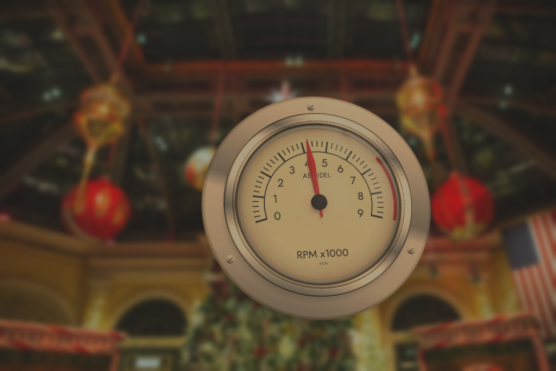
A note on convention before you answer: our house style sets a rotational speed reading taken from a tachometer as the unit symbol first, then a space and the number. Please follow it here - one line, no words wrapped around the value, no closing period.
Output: rpm 4200
